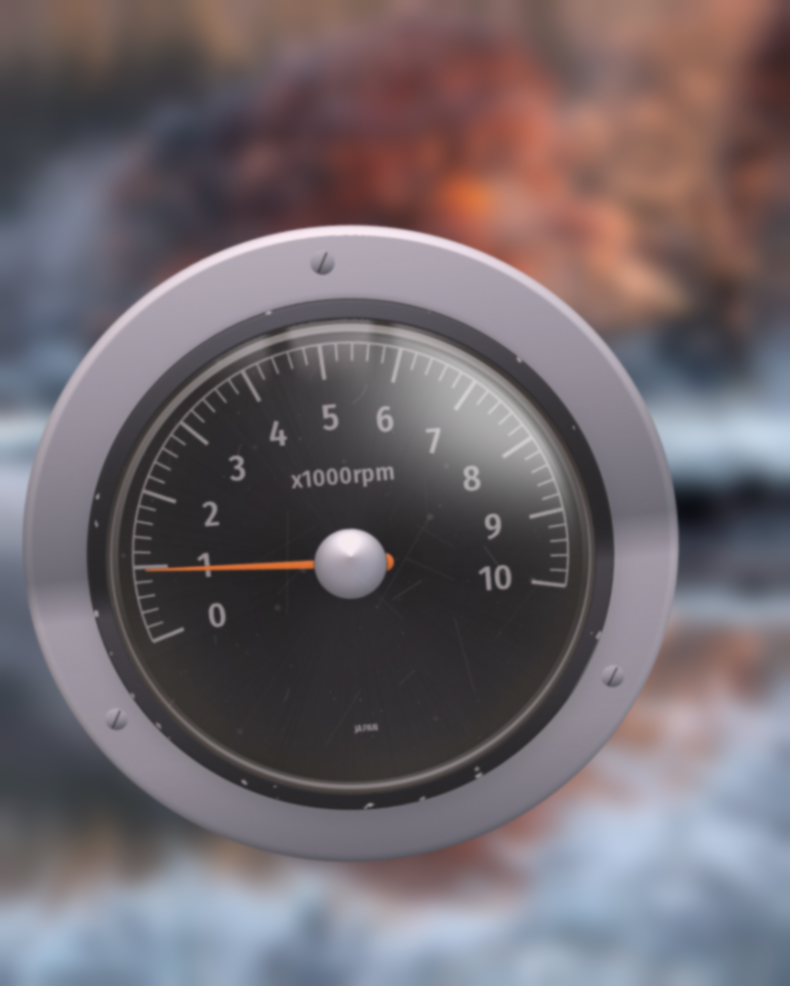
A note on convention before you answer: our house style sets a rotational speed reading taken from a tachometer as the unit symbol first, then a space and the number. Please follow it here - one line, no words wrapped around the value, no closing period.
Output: rpm 1000
